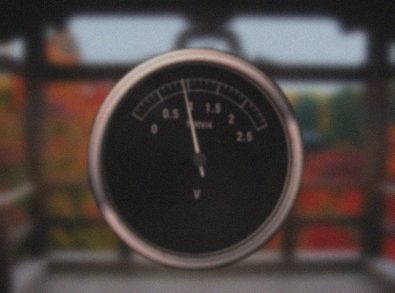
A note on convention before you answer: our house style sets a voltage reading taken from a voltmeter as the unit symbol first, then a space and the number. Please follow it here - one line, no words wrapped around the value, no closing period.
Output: V 0.9
